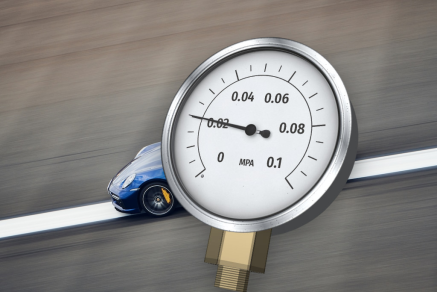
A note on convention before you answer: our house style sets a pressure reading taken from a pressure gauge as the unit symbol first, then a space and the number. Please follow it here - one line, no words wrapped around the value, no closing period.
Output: MPa 0.02
